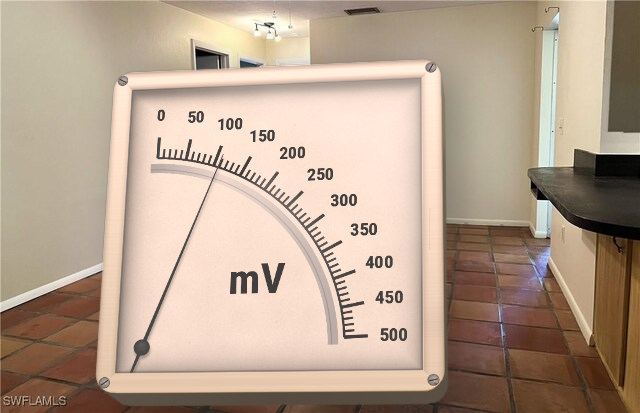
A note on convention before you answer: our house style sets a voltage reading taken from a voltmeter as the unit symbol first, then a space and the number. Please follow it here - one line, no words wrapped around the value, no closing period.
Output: mV 110
